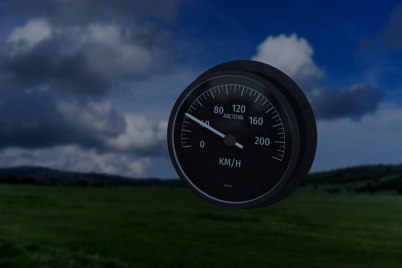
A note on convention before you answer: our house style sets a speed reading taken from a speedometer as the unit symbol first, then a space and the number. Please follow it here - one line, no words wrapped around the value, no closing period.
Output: km/h 40
